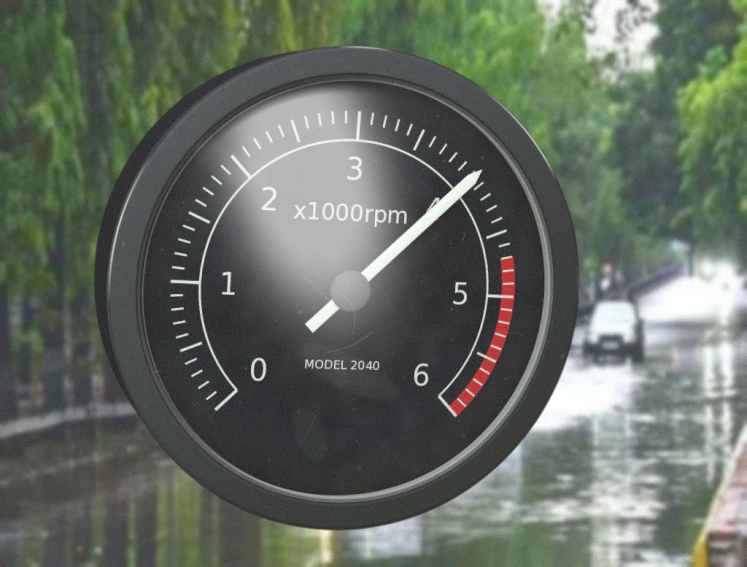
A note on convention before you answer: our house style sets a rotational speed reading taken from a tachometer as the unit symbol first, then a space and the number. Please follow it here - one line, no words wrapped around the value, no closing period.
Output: rpm 4000
